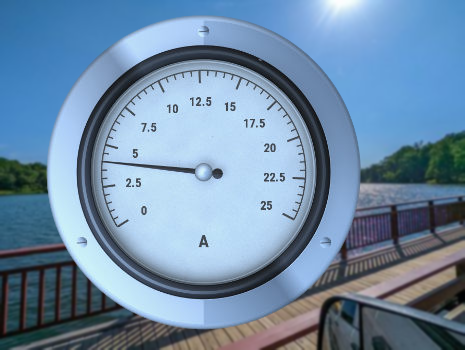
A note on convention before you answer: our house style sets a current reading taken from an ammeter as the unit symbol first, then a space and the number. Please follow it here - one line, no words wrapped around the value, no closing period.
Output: A 4
